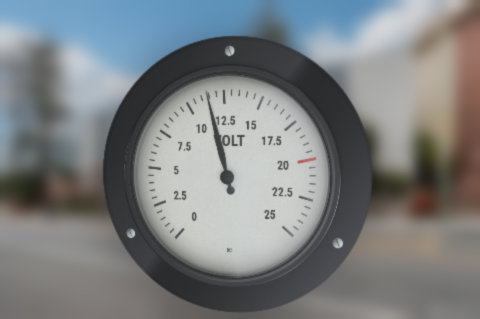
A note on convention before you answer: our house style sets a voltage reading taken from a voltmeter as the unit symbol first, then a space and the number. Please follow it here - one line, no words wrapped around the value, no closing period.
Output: V 11.5
